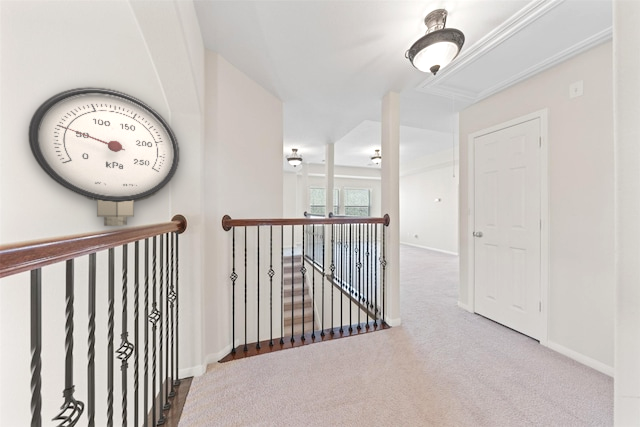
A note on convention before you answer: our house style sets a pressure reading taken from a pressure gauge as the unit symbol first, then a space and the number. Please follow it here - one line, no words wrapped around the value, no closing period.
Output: kPa 50
